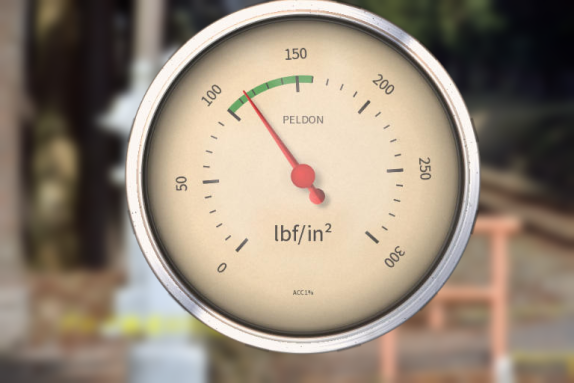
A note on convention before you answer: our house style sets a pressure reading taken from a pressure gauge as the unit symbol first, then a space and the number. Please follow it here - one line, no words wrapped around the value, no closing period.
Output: psi 115
